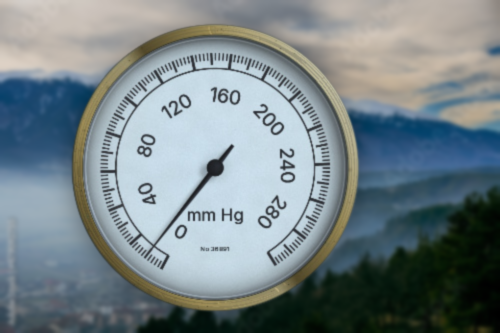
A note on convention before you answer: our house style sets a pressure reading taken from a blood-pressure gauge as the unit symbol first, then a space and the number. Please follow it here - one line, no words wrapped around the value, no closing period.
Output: mmHg 10
